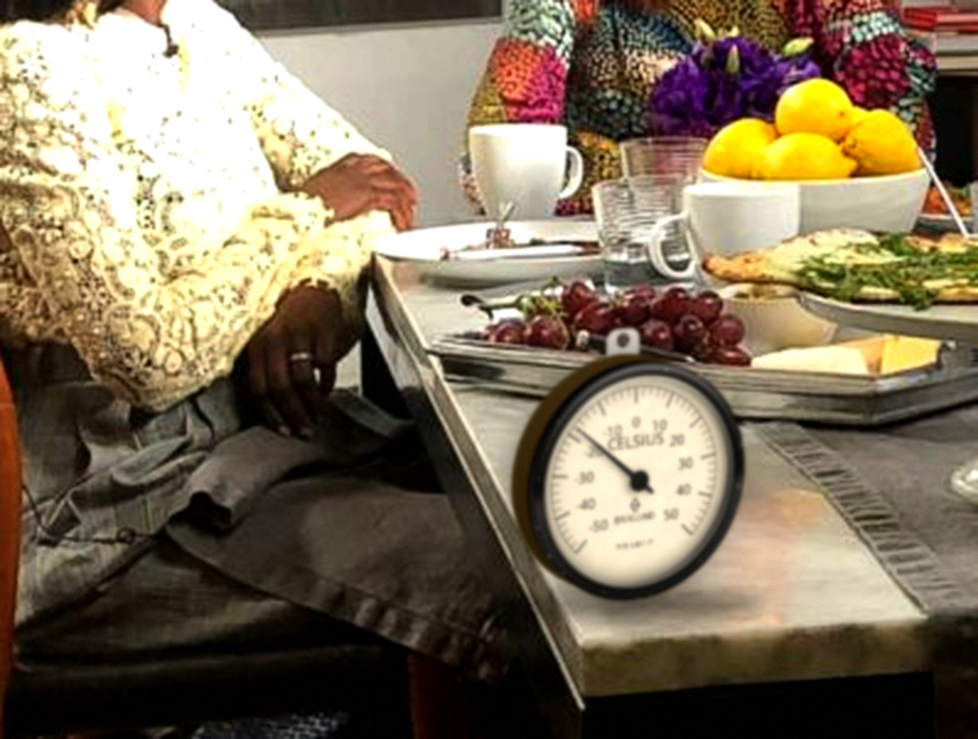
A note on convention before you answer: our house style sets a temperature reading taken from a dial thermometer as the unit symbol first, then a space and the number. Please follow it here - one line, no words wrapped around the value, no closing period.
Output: °C -18
